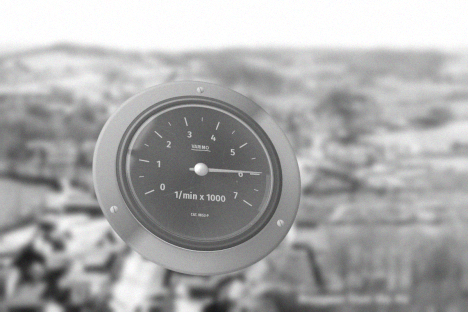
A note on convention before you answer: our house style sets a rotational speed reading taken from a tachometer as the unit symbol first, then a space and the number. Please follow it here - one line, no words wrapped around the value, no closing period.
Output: rpm 6000
